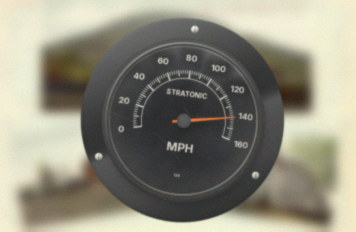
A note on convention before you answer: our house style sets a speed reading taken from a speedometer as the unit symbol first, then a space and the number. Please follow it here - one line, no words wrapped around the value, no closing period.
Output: mph 140
